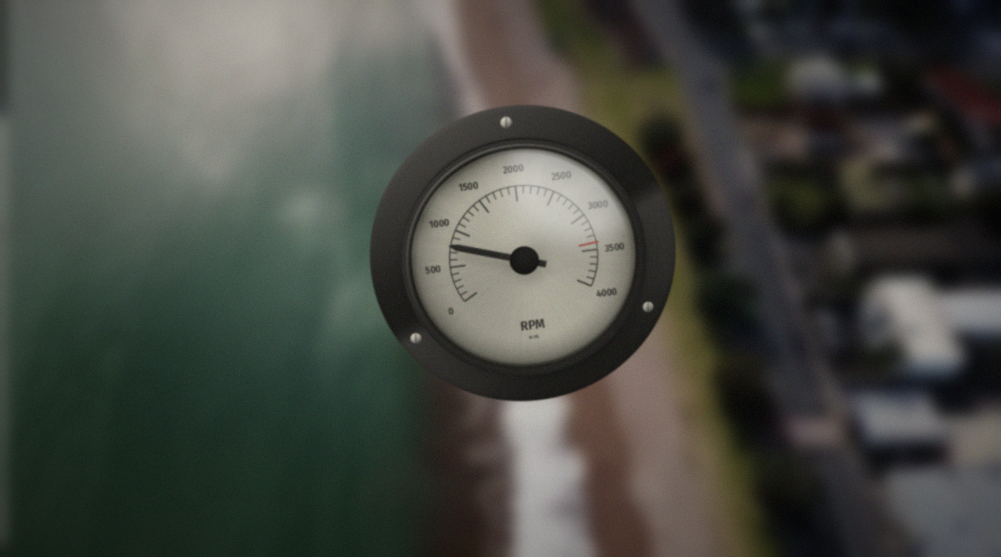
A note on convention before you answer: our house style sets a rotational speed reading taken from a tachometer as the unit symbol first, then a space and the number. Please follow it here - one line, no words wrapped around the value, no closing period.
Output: rpm 800
